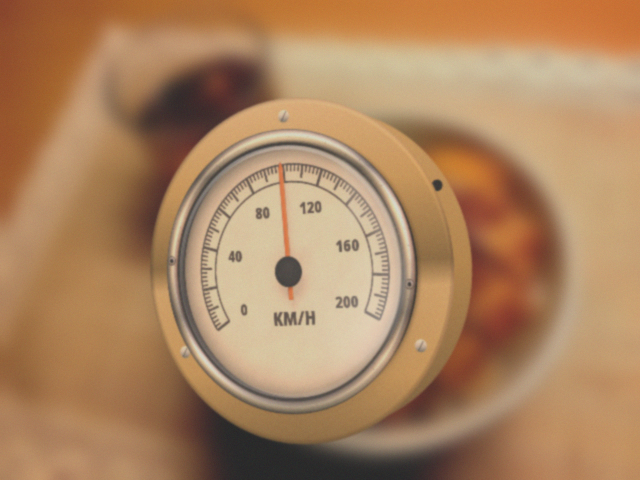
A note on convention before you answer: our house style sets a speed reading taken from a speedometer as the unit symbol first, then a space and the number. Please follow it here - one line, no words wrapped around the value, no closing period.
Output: km/h 100
